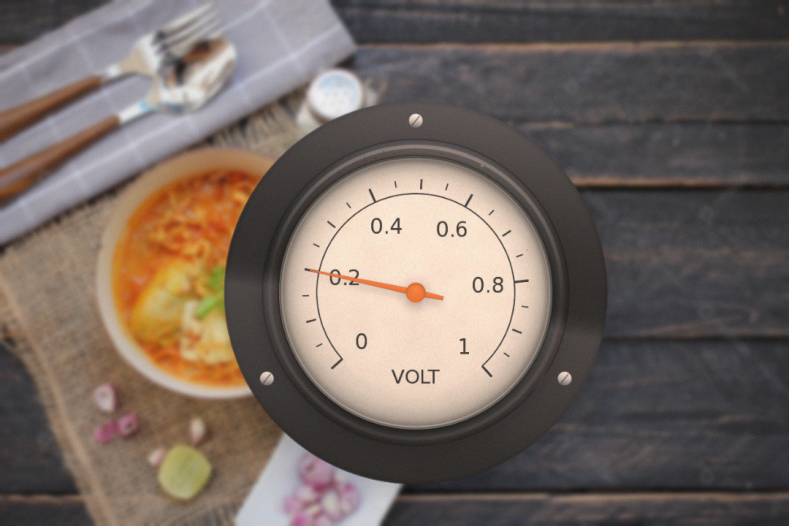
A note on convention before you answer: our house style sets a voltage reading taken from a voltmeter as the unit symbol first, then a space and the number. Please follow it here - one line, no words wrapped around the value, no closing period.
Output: V 0.2
